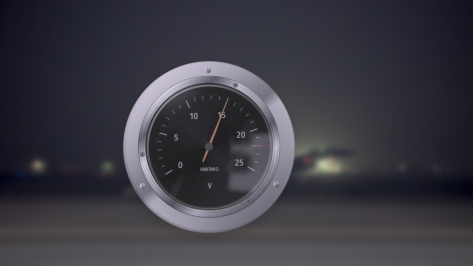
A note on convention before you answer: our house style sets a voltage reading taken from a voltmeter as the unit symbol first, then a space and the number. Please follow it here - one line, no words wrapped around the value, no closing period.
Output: V 15
